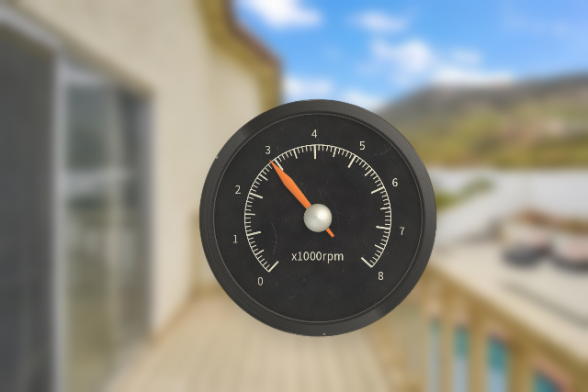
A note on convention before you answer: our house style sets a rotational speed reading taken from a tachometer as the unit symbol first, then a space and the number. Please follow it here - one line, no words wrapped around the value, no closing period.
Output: rpm 2900
